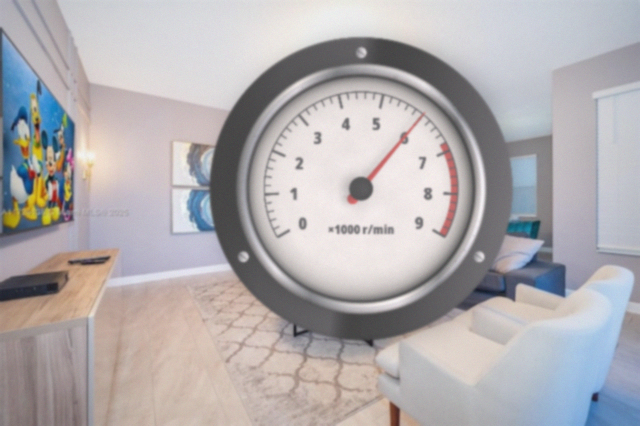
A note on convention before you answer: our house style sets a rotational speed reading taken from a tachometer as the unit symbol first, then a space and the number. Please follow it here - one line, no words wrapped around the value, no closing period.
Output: rpm 6000
